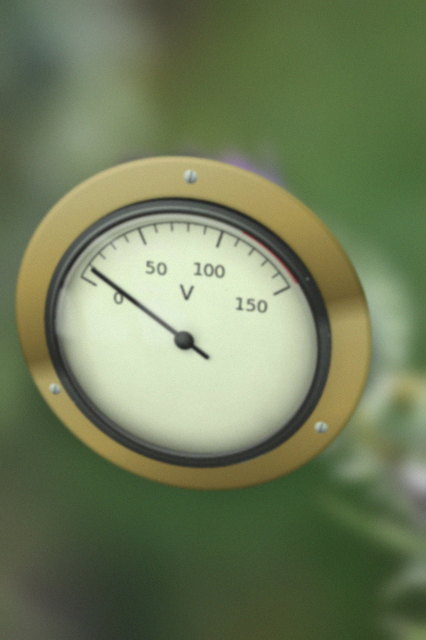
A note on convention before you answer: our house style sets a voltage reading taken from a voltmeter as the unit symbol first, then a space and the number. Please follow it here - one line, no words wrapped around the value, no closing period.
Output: V 10
